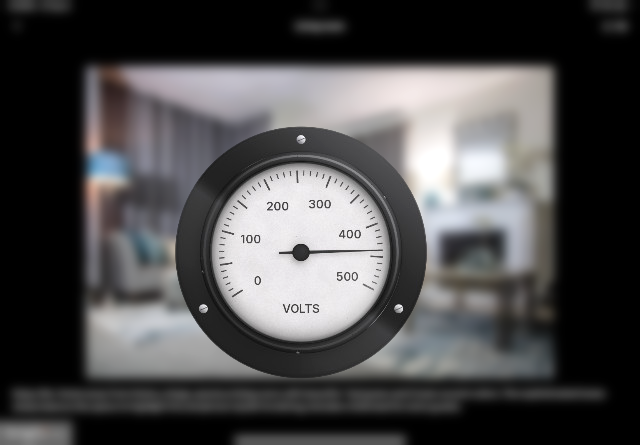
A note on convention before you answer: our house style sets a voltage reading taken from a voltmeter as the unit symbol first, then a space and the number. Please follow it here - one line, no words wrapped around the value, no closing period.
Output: V 440
